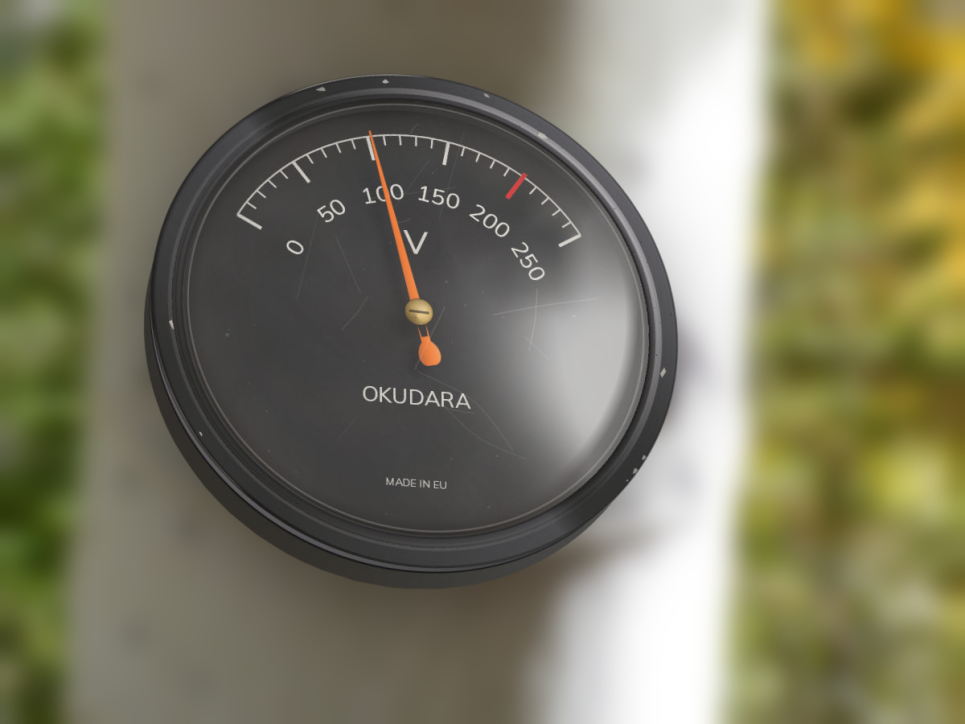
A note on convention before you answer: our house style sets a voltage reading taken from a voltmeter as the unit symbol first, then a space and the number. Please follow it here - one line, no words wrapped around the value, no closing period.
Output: V 100
